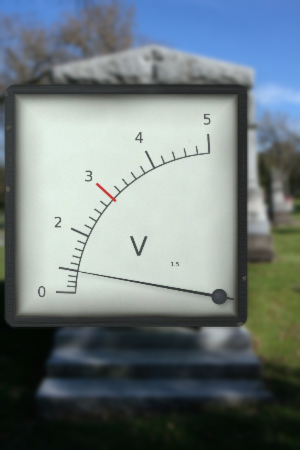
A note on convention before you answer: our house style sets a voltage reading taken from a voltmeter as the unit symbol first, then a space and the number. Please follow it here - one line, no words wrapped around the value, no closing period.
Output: V 1
